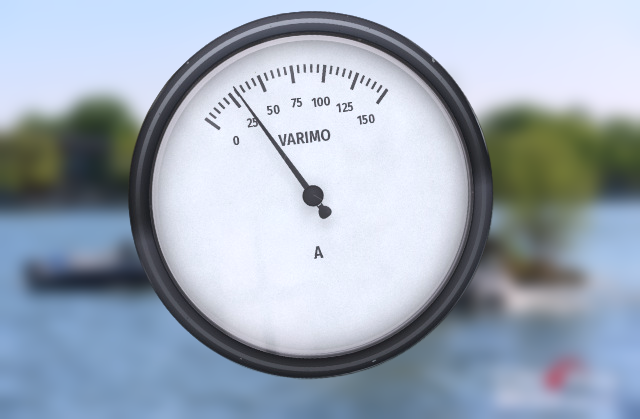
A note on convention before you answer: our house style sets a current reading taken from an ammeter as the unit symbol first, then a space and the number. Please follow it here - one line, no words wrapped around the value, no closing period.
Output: A 30
